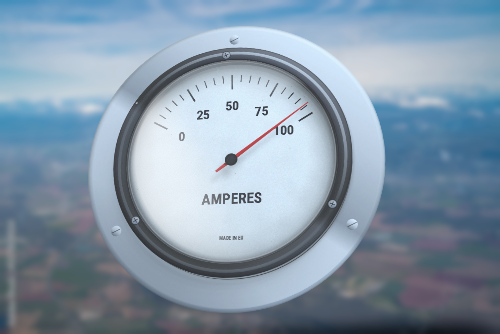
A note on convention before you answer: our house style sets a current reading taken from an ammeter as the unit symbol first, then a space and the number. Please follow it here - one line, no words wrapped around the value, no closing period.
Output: A 95
